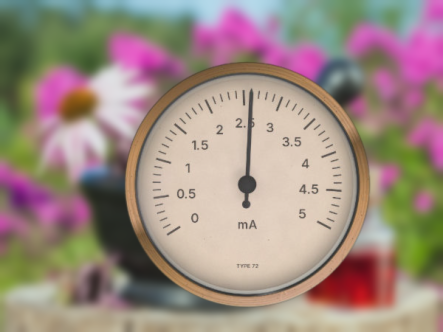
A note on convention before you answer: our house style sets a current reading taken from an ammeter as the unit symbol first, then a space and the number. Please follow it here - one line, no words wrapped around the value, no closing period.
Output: mA 2.6
